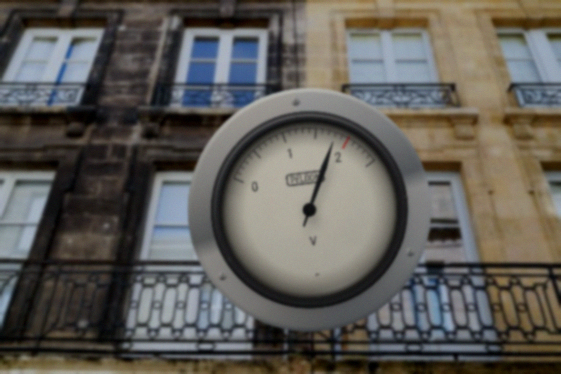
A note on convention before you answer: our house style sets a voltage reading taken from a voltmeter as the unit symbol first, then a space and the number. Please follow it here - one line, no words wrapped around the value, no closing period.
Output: V 1.8
